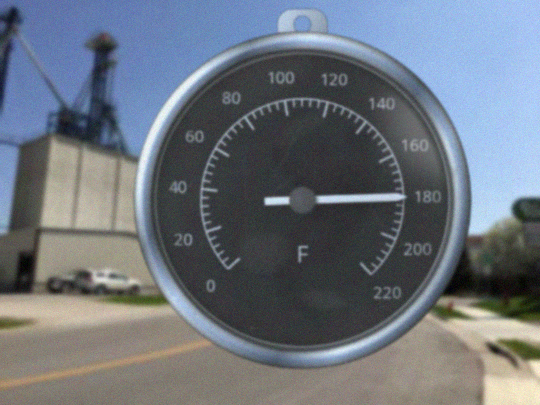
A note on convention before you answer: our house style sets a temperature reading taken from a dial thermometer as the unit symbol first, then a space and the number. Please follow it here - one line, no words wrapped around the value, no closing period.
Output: °F 180
